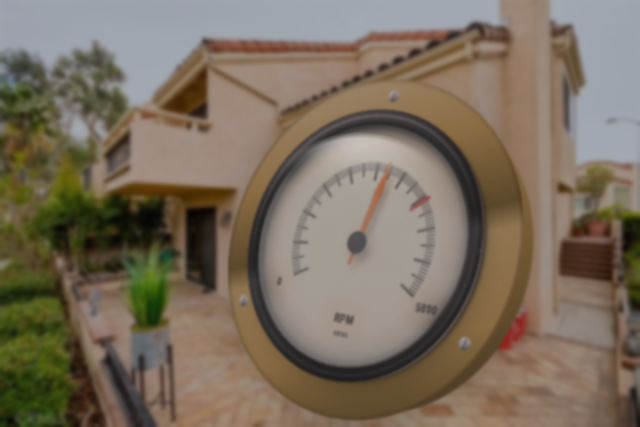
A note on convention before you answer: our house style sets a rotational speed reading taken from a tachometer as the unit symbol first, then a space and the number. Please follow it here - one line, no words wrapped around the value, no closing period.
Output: rpm 2750
